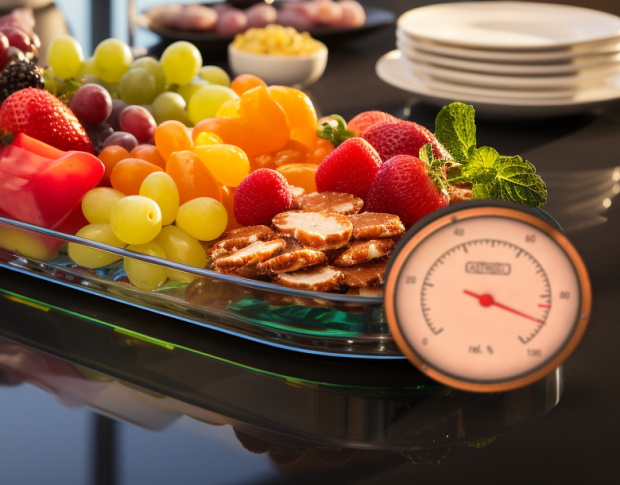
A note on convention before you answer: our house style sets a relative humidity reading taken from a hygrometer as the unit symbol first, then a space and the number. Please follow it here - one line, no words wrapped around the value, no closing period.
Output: % 90
